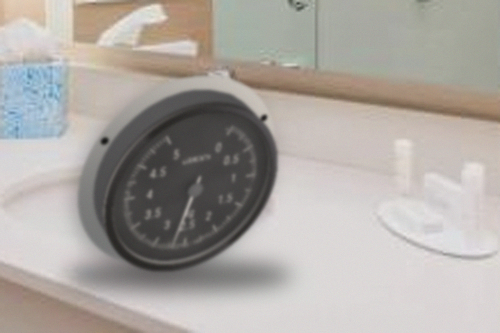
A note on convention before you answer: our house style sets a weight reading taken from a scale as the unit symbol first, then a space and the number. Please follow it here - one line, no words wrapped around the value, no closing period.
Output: kg 2.75
